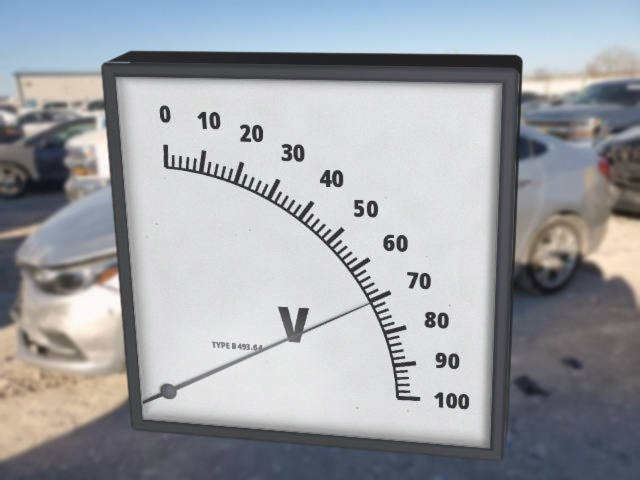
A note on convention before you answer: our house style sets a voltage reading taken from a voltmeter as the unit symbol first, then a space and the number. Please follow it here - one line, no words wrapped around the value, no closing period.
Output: V 70
